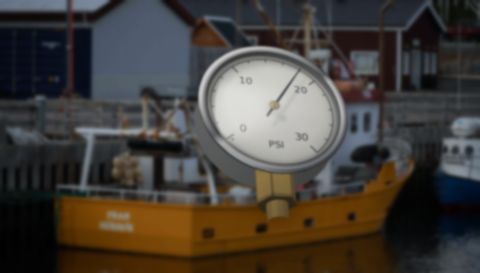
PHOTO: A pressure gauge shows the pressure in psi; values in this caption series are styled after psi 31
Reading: psi 18
